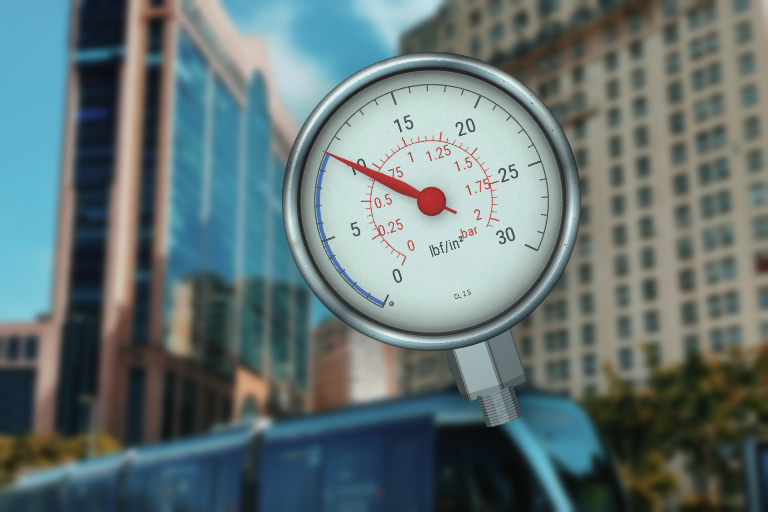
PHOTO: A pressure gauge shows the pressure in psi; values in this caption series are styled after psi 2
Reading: psi 10
